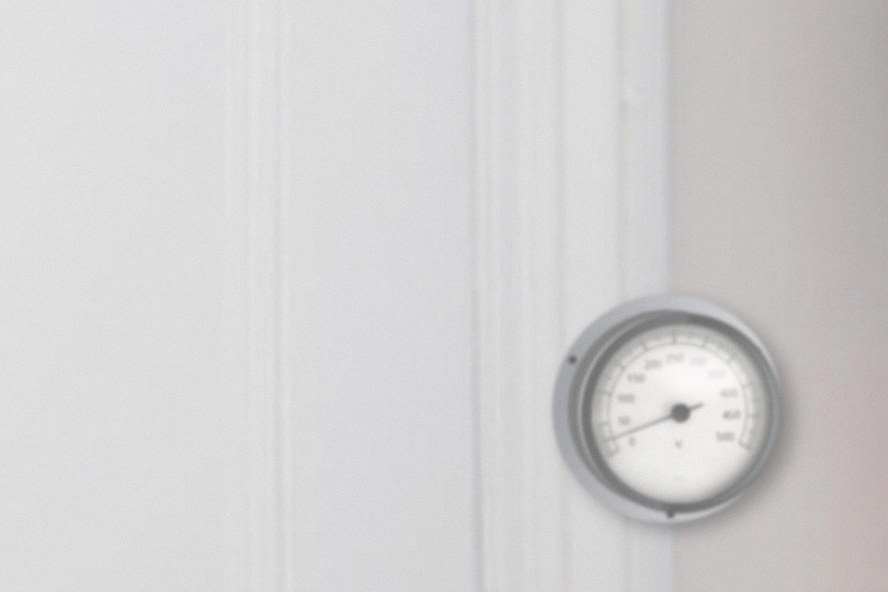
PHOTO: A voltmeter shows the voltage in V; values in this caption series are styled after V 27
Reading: V 25
